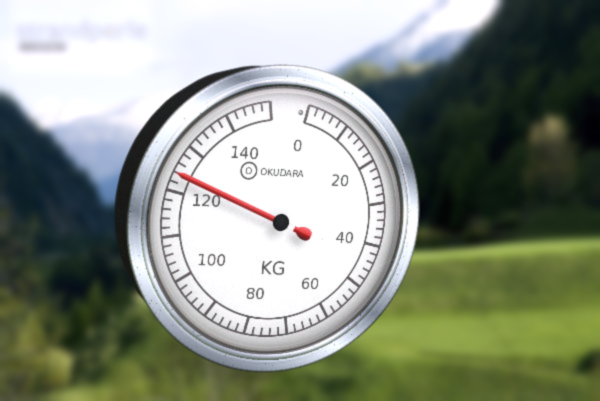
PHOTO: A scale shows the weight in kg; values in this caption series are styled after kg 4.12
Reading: kg 124
